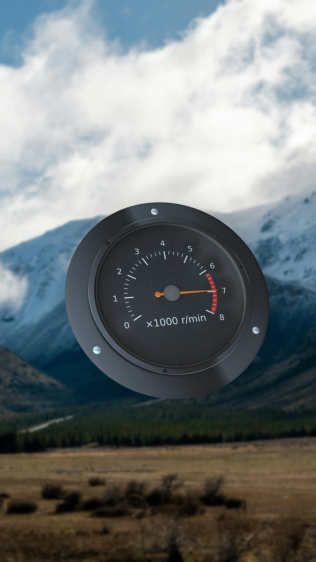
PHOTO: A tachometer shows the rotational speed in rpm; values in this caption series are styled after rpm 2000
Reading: rpm 7000
